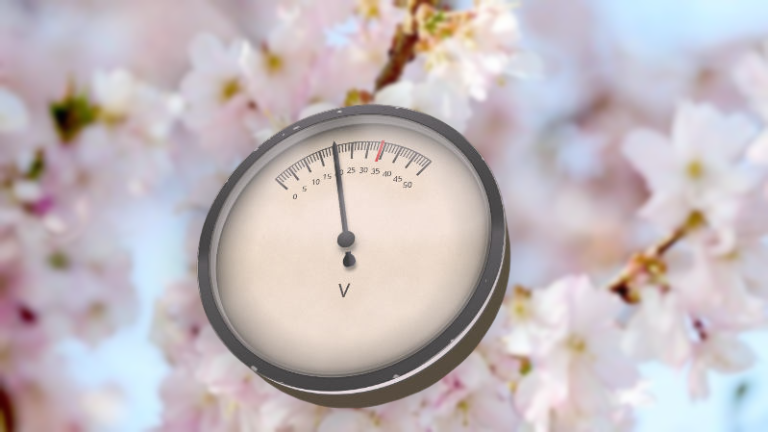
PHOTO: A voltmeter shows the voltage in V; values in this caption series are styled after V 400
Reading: V 20
